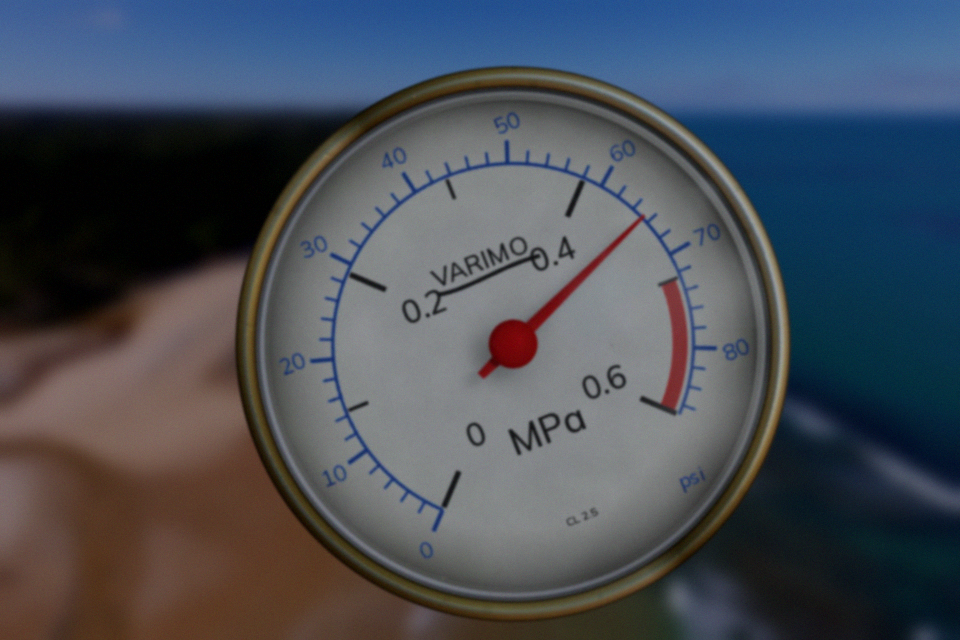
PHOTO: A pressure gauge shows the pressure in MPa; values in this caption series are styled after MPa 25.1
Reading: MPa 0.45
